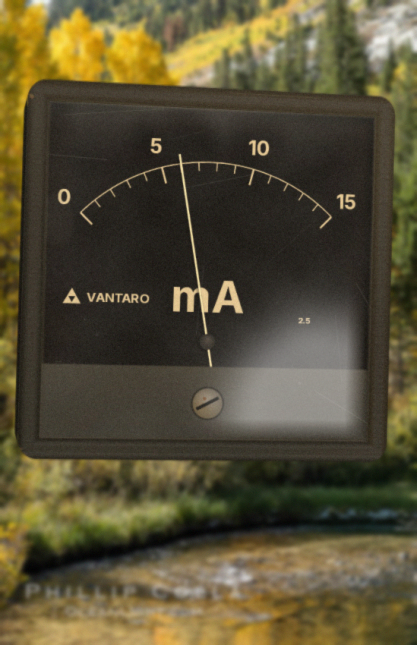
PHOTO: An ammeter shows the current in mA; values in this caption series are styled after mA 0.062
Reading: mA 6
